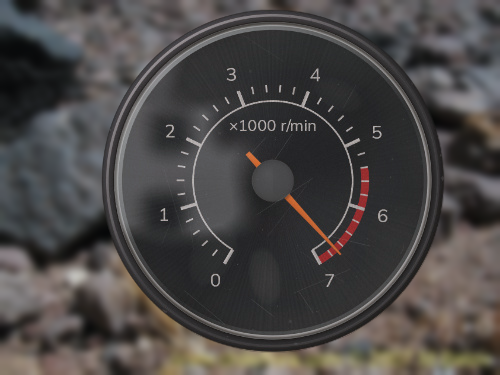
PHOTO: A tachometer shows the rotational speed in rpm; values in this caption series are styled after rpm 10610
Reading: rpm 6700
